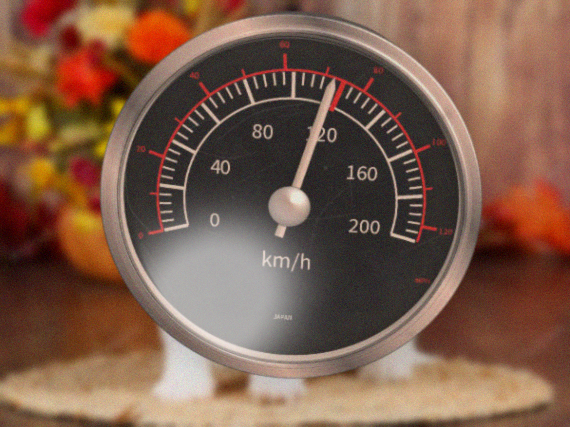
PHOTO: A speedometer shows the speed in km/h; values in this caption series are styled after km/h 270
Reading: km/h 116
